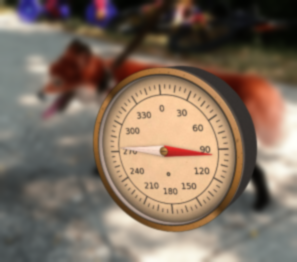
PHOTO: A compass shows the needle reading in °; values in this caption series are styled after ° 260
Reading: ° 95
